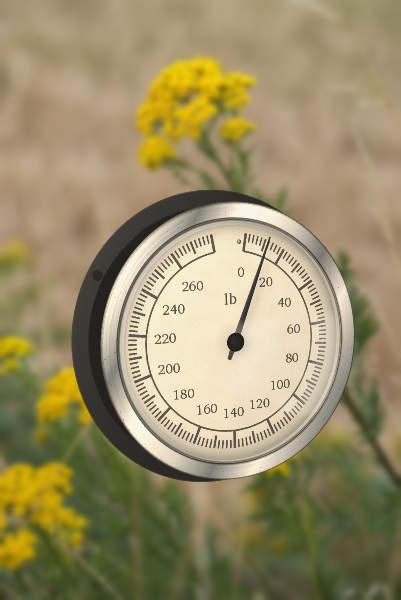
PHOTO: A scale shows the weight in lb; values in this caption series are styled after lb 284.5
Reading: lb 10
